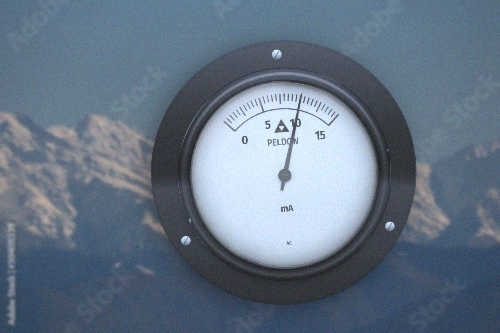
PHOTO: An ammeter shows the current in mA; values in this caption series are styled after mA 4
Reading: mA 10
